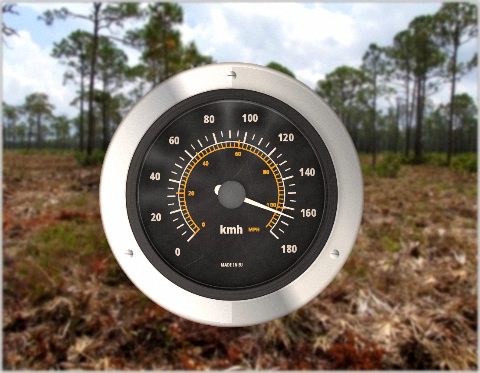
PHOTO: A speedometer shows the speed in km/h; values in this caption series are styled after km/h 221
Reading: km/h 165
